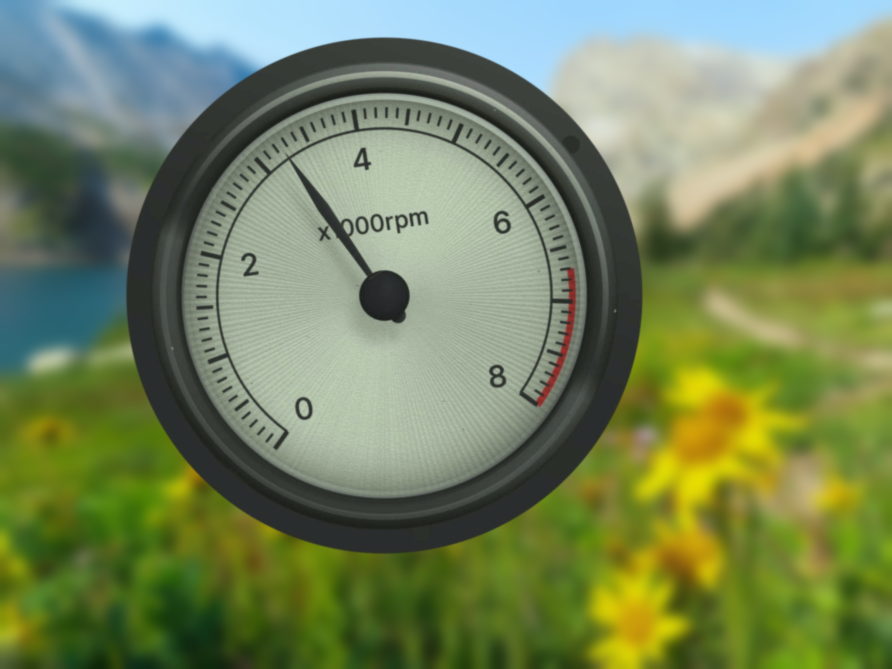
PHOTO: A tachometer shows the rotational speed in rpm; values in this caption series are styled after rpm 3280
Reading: rpm 3250
